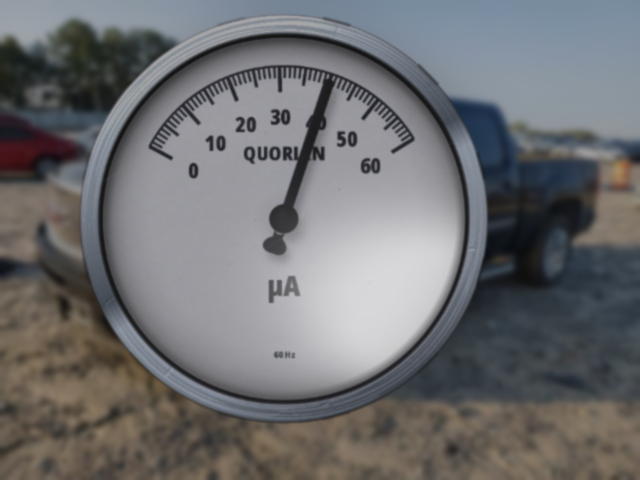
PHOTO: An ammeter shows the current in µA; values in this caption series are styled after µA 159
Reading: µA 40
